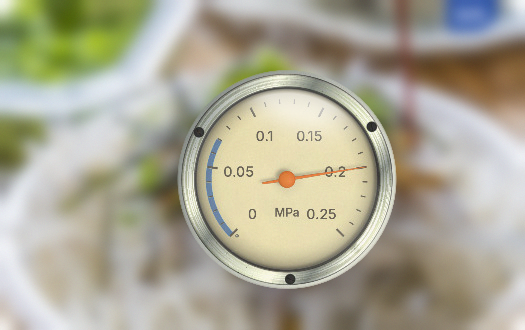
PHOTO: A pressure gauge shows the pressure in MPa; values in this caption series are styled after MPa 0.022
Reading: MPa 0.2
